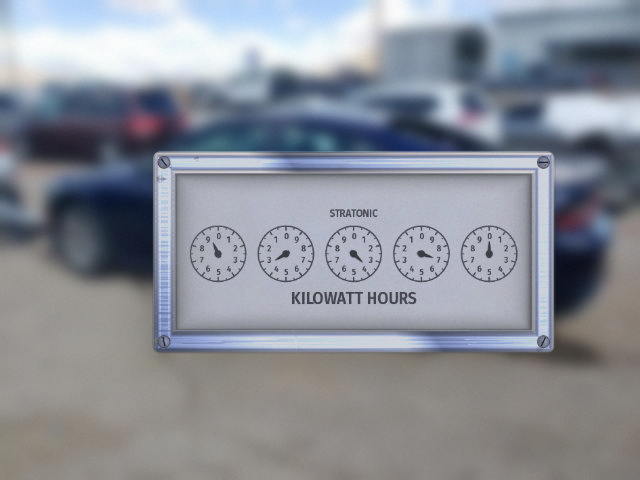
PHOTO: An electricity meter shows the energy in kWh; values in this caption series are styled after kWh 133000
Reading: kWh 93370
